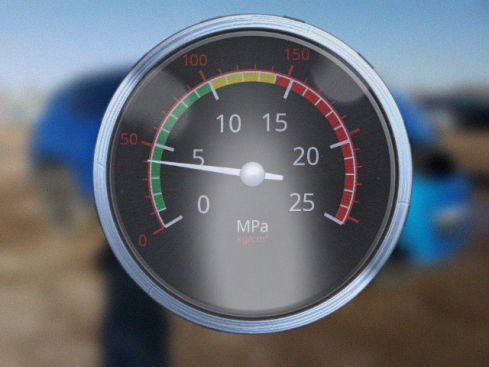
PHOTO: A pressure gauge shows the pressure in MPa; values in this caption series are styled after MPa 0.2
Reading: MPa 4
